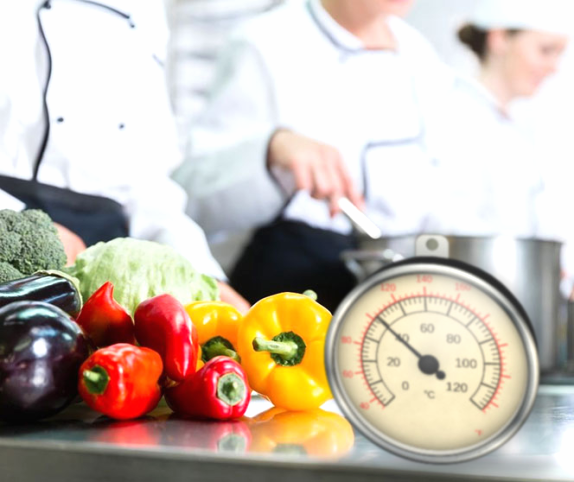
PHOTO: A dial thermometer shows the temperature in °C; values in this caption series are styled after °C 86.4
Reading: °C 40
